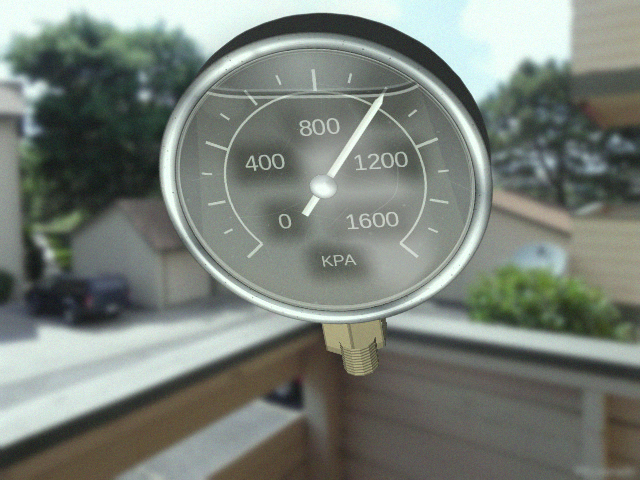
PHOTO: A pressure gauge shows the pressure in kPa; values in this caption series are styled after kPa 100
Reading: kPa 1000
